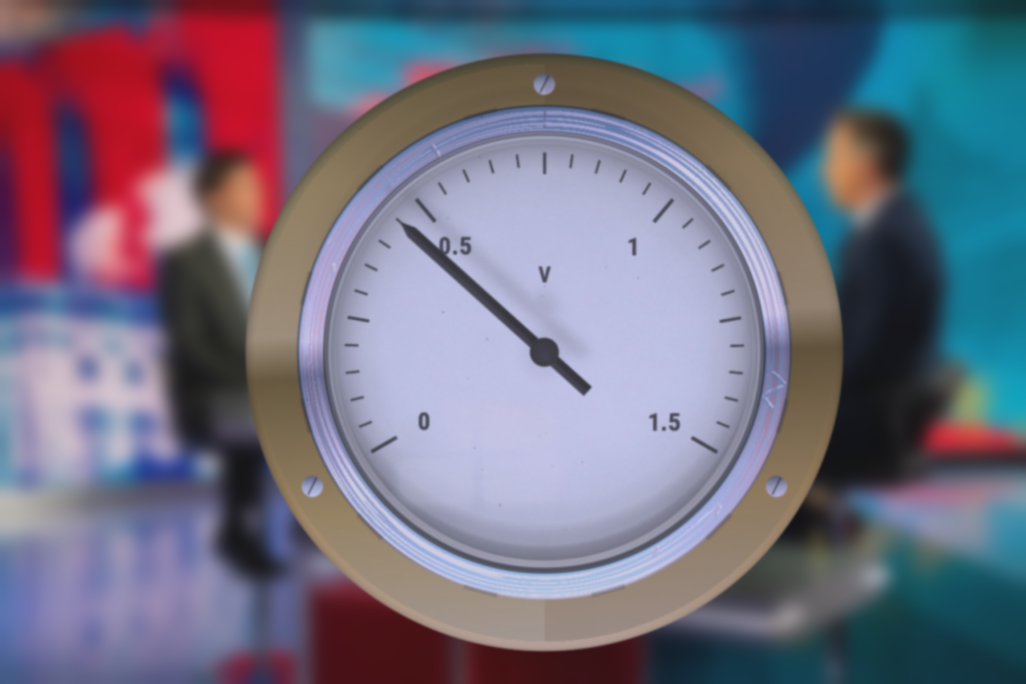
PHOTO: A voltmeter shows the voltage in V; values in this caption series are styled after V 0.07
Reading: V 0.45
